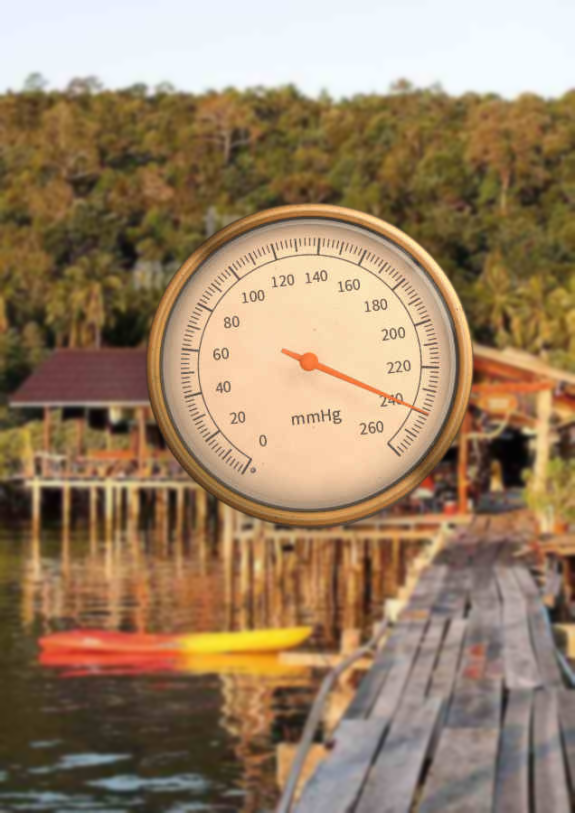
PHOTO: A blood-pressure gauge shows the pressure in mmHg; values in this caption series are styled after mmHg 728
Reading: mmHg 240
